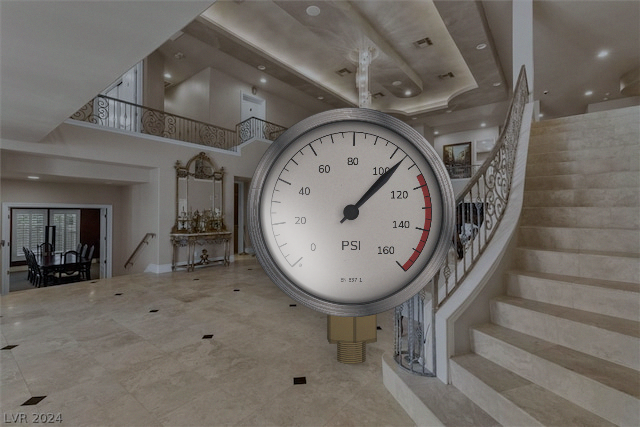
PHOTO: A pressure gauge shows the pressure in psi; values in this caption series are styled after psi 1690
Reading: psi 105
